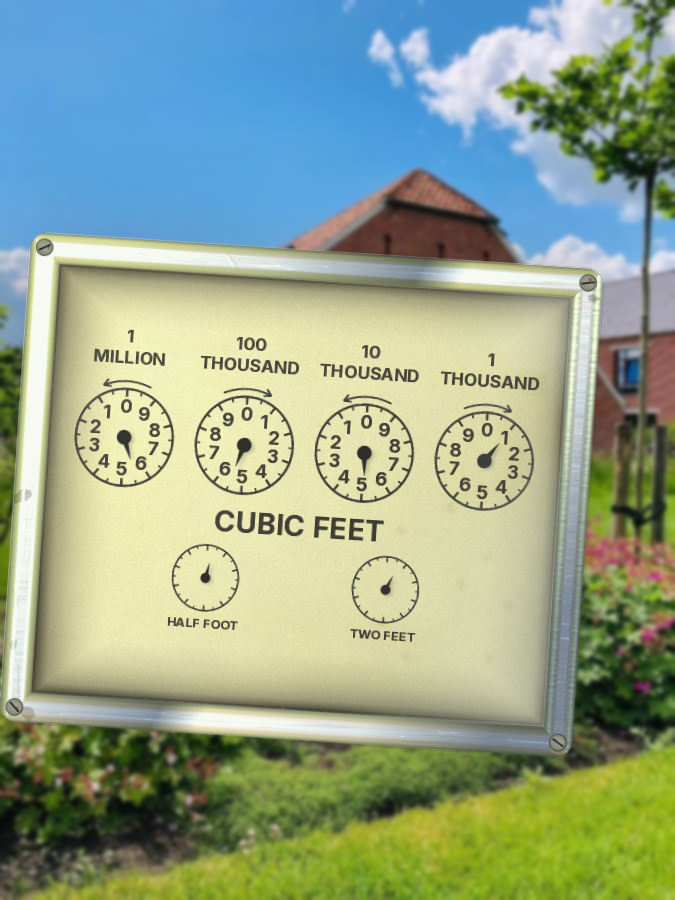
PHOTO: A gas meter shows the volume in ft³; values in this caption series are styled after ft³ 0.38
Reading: ft³ 555100
